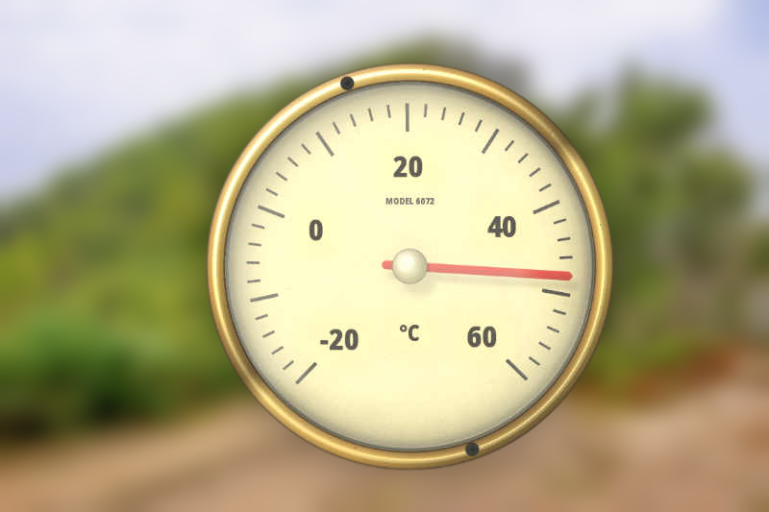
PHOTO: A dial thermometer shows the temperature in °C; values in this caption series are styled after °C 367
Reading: °C 48
